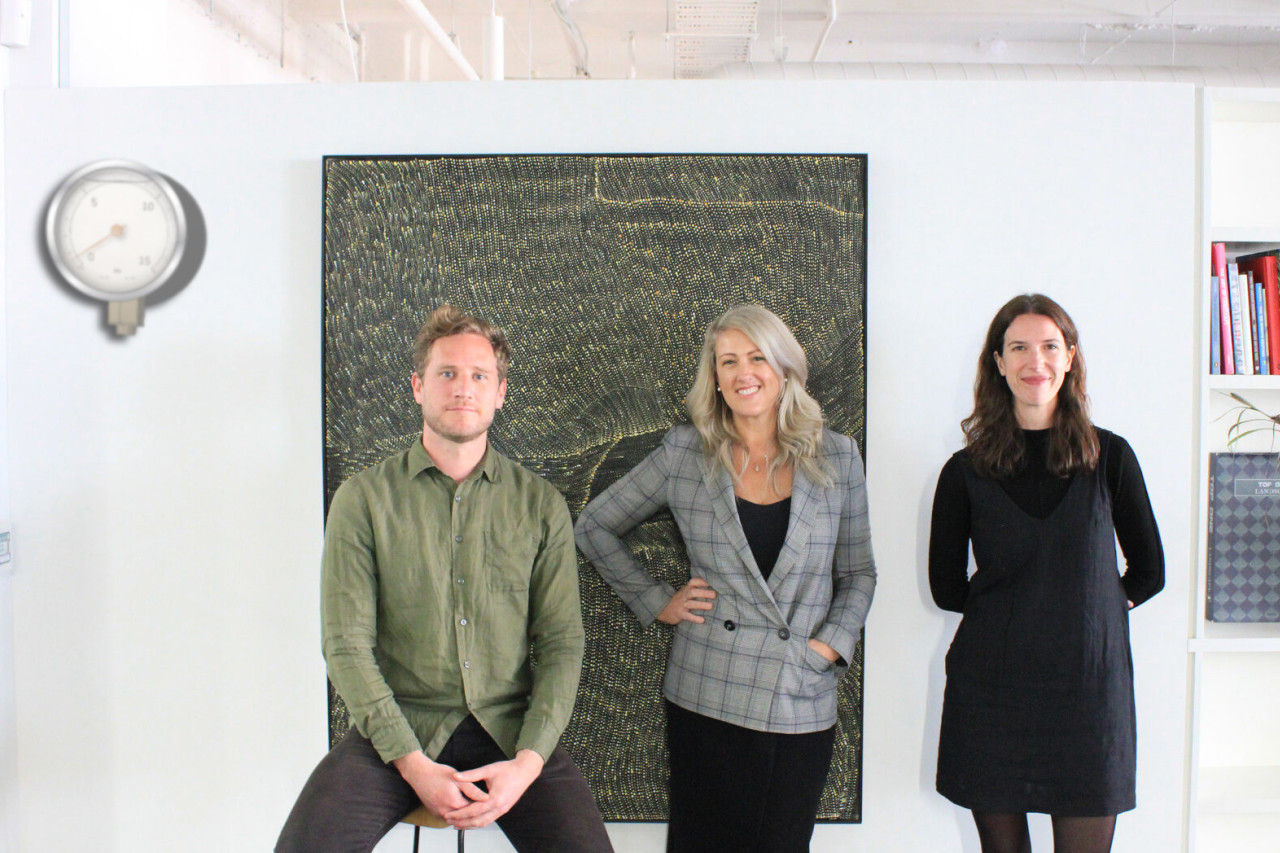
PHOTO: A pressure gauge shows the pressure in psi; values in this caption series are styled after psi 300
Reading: psi 0.5
